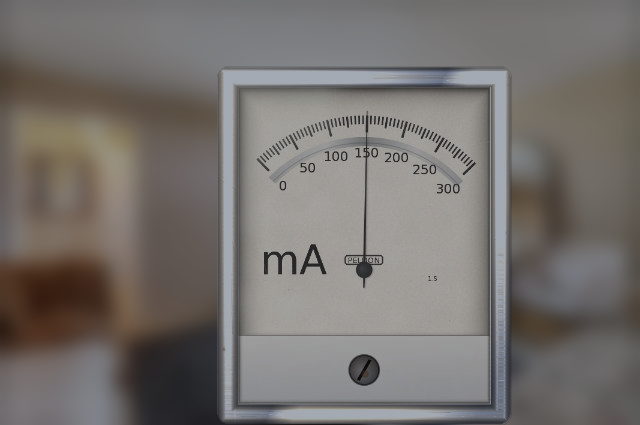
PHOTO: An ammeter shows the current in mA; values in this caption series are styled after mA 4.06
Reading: mA 150
